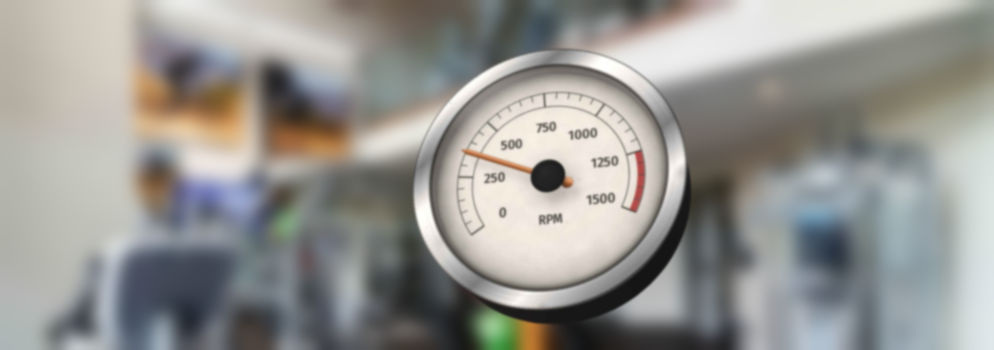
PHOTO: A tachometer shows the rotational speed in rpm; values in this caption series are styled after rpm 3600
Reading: rpm 350
